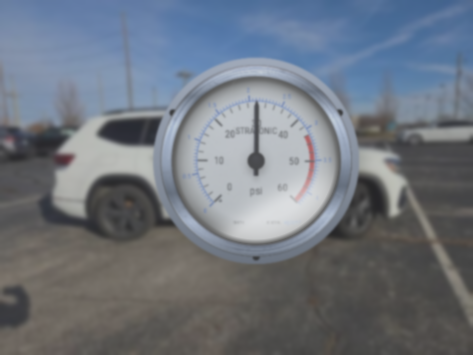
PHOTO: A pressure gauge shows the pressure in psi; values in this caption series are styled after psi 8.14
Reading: psi 30
